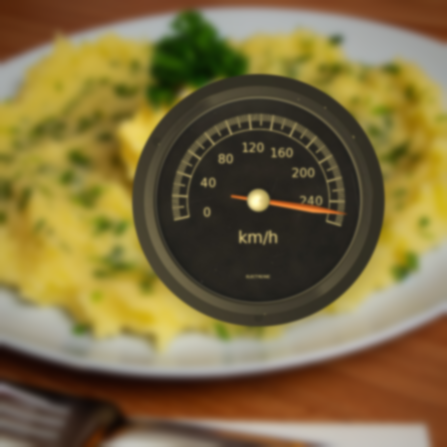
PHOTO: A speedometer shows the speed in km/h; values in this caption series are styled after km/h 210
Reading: km/h 250
